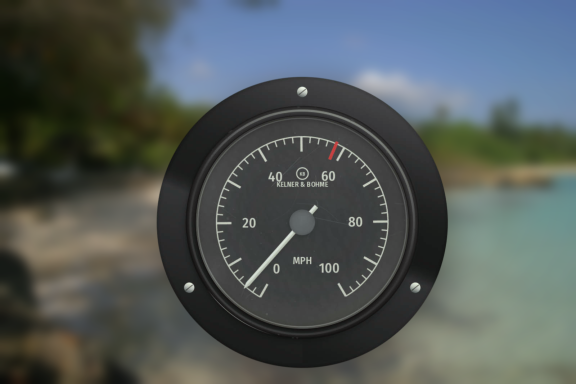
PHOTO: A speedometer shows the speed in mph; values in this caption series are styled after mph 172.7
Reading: mph 4
